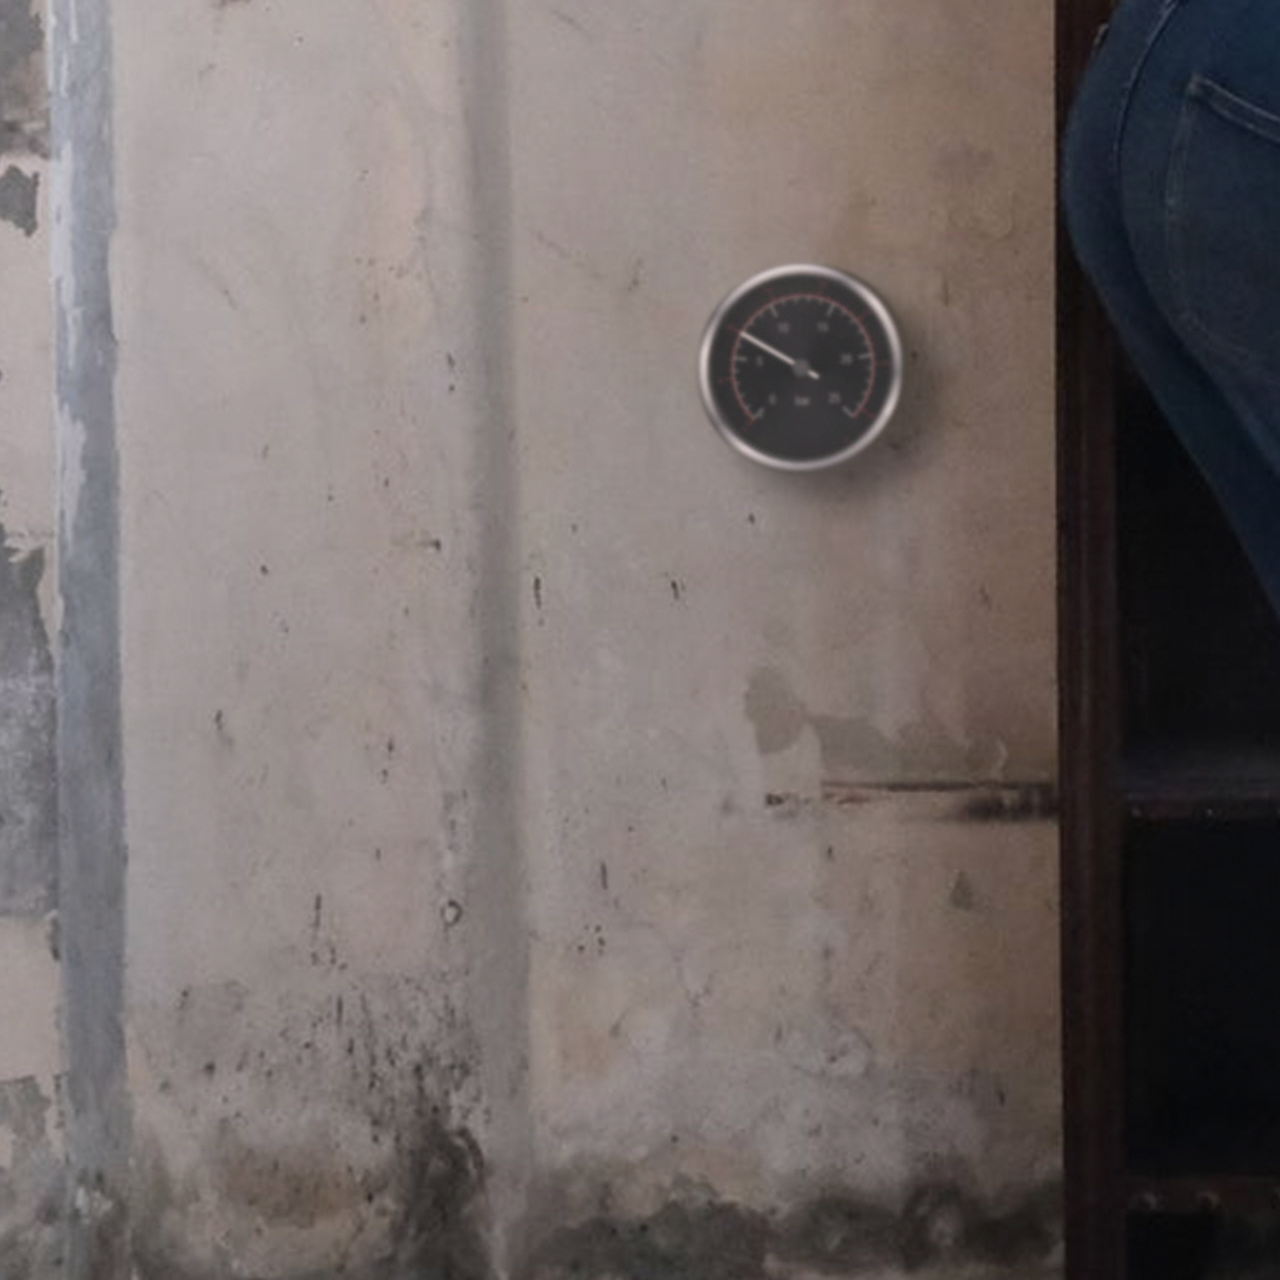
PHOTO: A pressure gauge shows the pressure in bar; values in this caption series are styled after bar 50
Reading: bar 7
